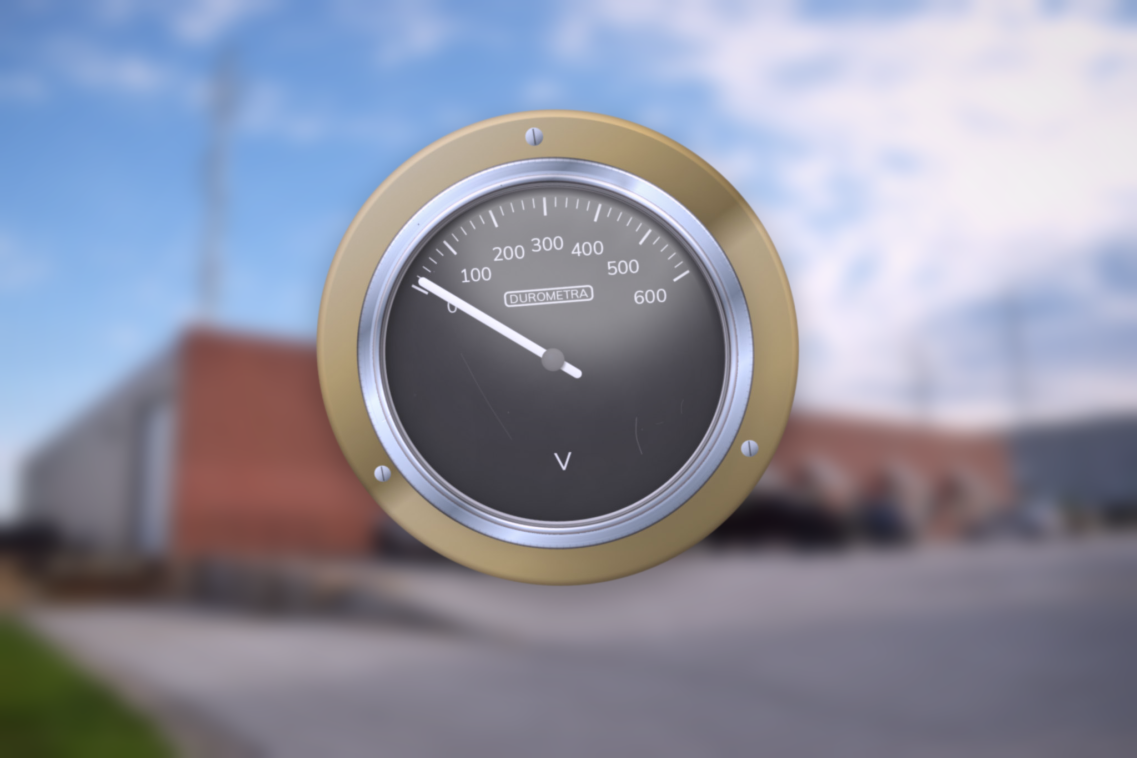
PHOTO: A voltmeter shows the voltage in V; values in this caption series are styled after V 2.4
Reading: V 20
